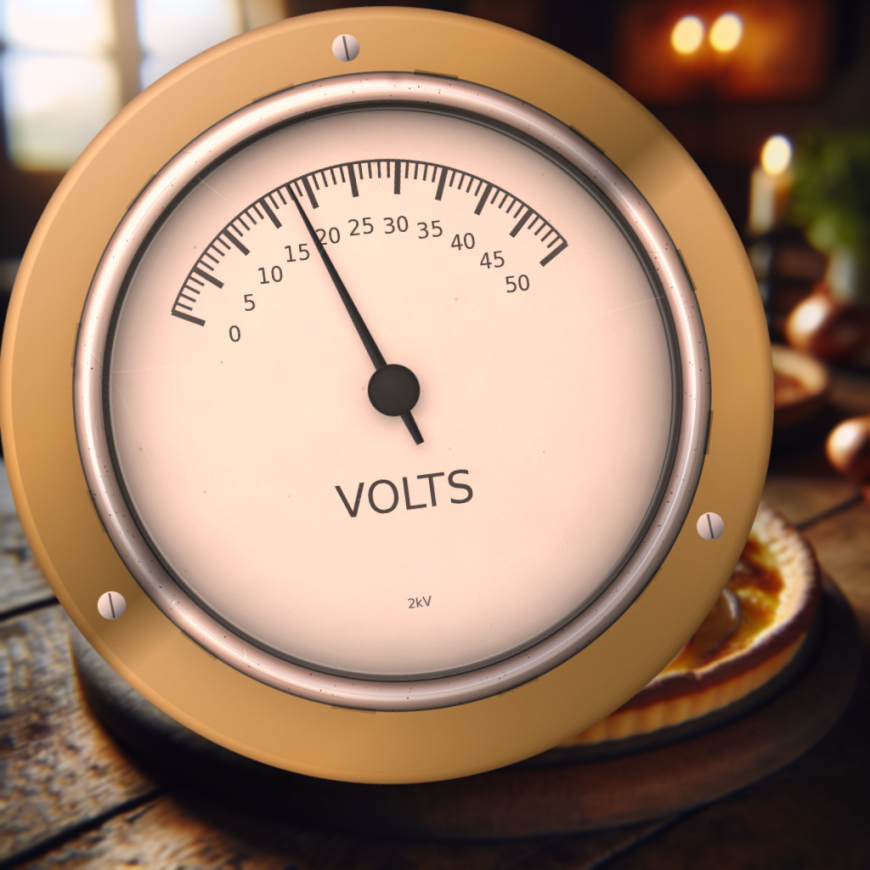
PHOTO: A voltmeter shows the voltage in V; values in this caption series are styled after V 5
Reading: V 18
